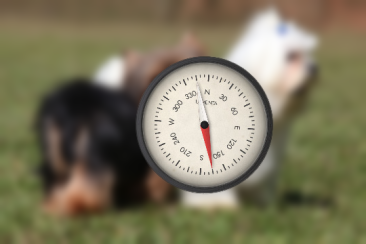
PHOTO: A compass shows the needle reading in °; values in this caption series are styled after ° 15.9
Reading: ° 165
